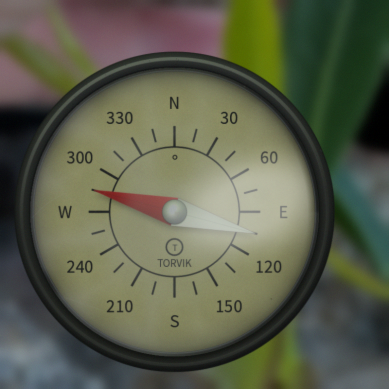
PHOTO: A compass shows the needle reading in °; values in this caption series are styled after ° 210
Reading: ° 285
